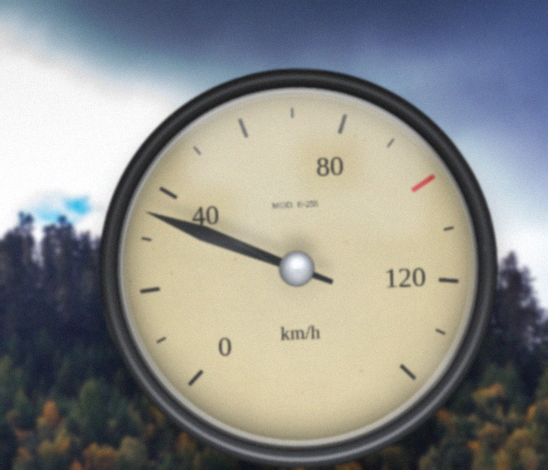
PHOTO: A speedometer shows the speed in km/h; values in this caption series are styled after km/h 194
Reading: km/h 35
